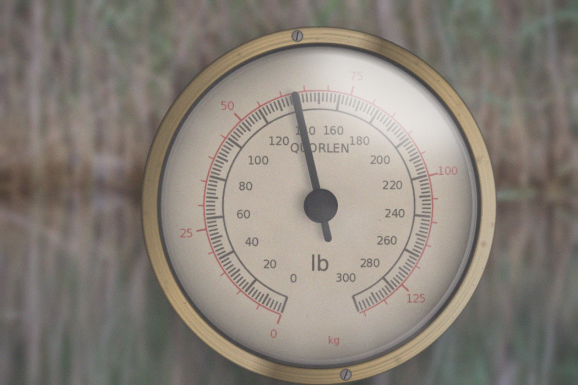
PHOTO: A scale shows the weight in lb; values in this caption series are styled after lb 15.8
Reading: lb 138
